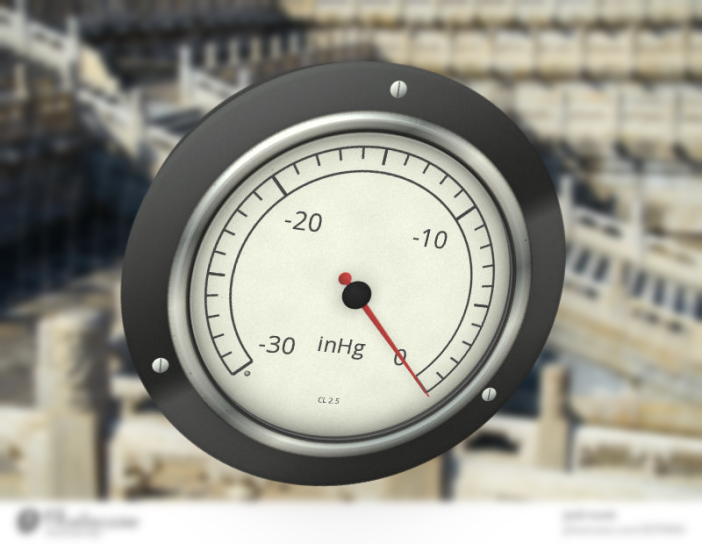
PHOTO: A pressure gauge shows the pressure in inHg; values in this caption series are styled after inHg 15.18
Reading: inHg 0
